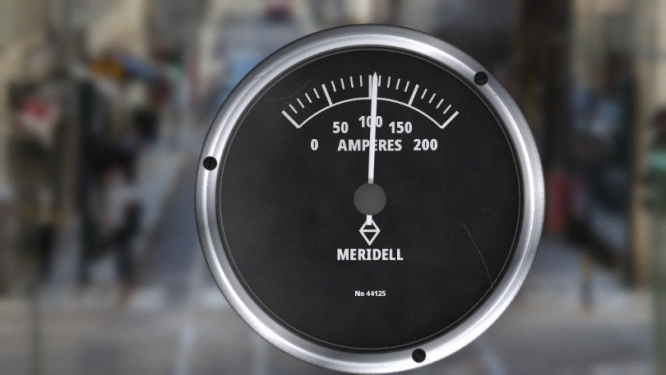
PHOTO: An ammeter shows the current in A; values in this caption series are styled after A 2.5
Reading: A 105
